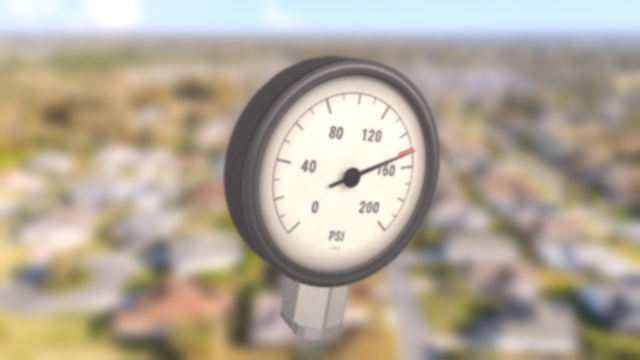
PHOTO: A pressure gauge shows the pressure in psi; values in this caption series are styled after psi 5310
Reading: psi 150
